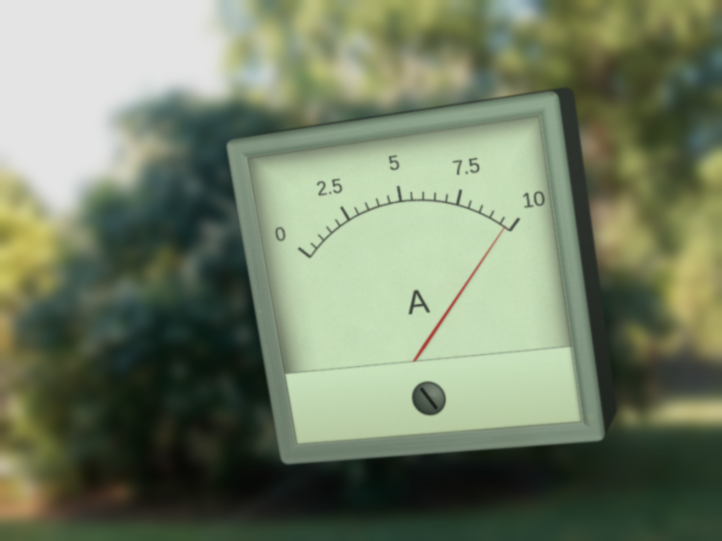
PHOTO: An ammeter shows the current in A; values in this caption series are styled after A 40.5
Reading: A 9.75
